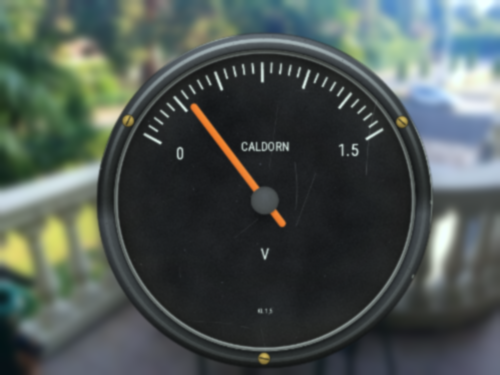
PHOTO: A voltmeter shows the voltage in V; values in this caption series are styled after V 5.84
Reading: V 0.3
